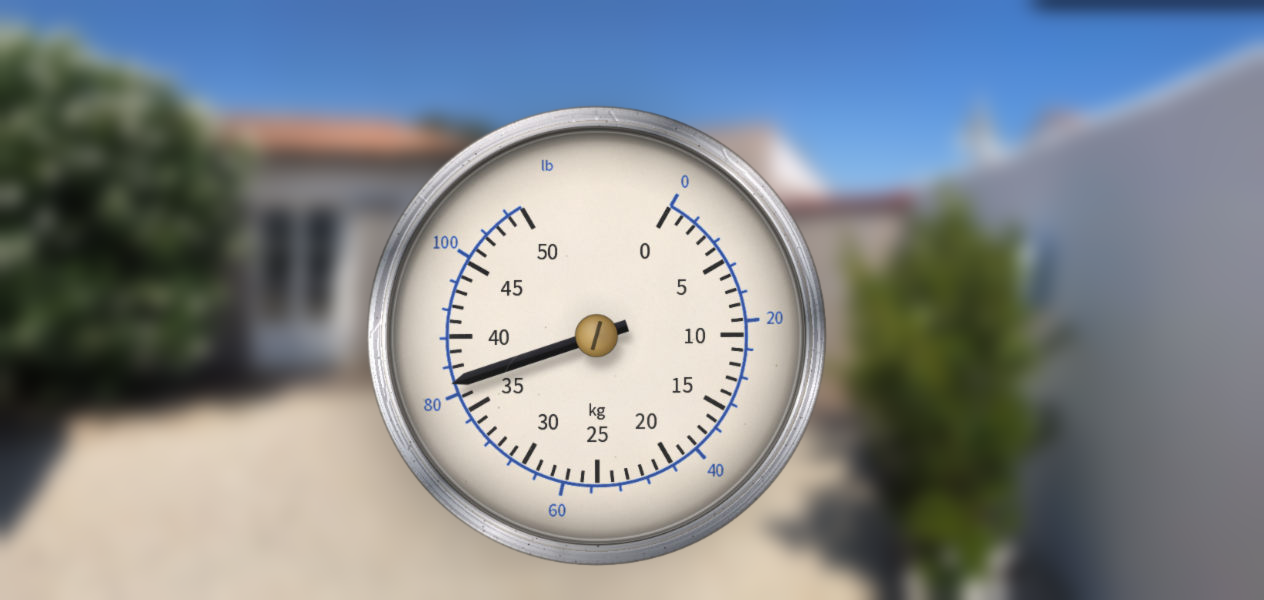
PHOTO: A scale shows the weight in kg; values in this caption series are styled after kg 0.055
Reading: kg 37
